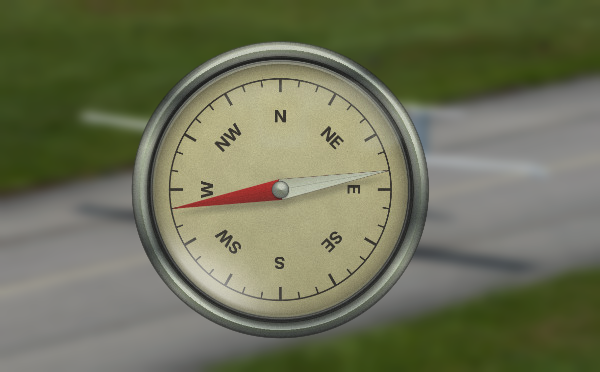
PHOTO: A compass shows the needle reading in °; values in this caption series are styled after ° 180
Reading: ° 260
